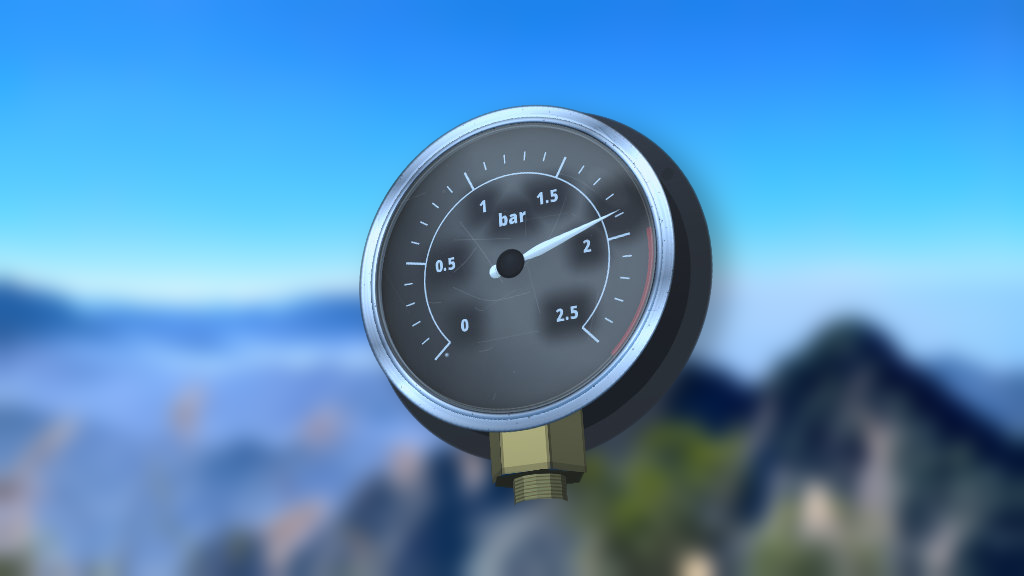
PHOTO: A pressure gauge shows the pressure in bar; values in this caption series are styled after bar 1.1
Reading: bar 1.9
